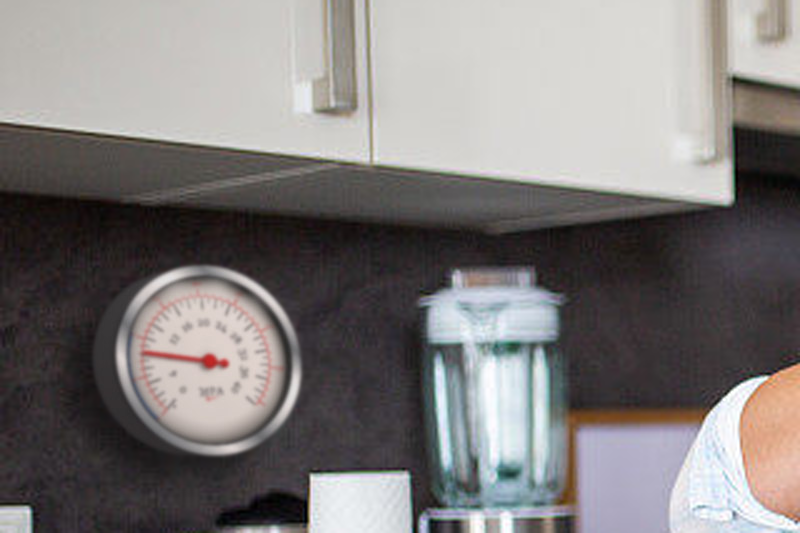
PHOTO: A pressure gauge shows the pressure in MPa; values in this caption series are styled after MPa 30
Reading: MPa 8
